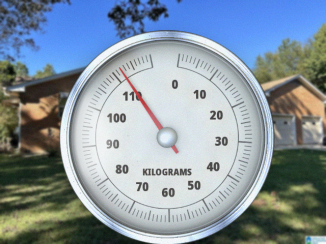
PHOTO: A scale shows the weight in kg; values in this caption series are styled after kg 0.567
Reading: kg 112
